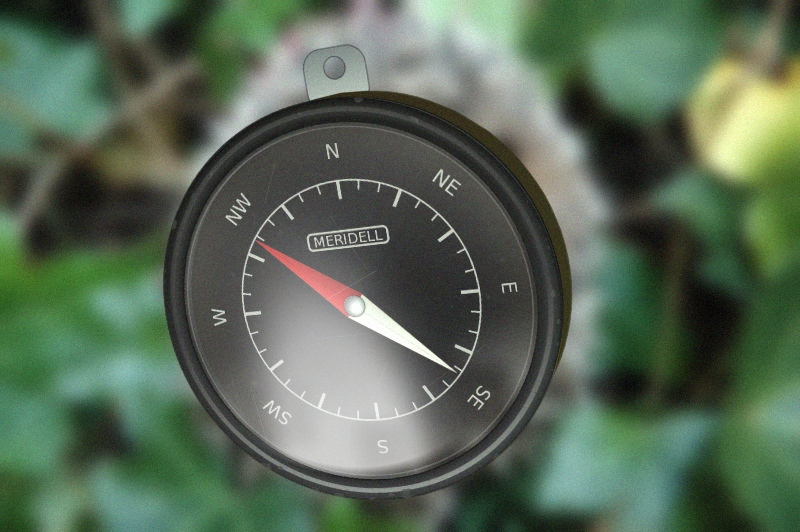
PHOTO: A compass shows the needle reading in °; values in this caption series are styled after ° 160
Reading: ° 310
